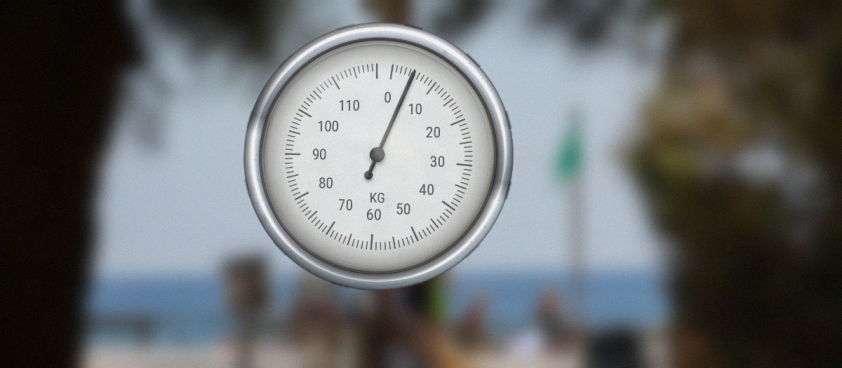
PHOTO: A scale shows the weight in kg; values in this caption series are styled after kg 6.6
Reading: kg 5
